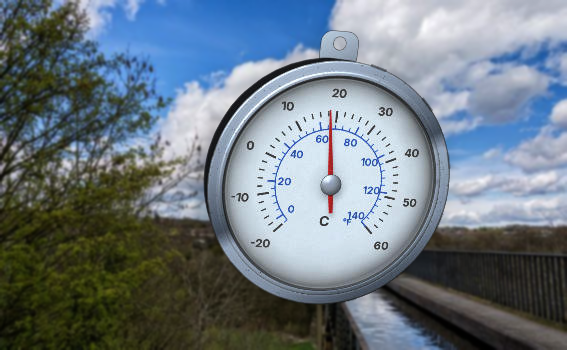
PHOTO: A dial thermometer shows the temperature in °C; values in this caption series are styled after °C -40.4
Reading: °C 18
